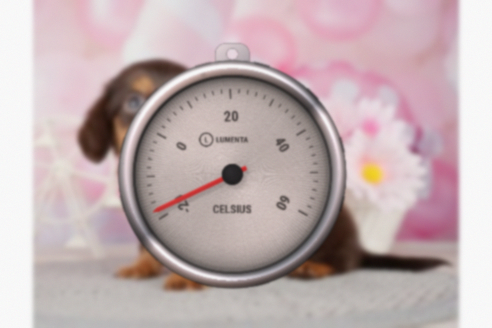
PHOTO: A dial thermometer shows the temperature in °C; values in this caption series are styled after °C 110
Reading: °C -18
